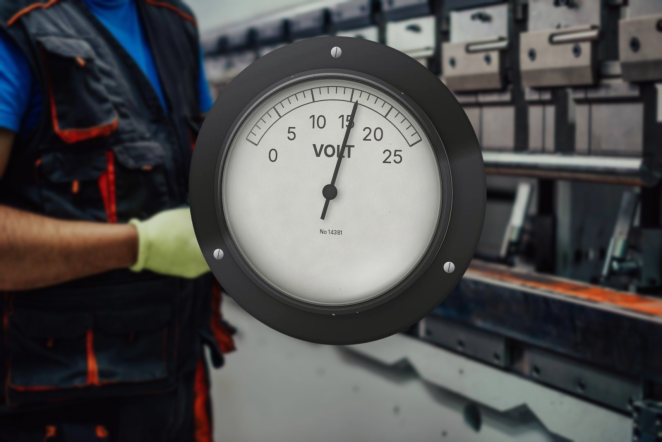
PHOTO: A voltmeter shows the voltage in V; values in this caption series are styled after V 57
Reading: V 16
